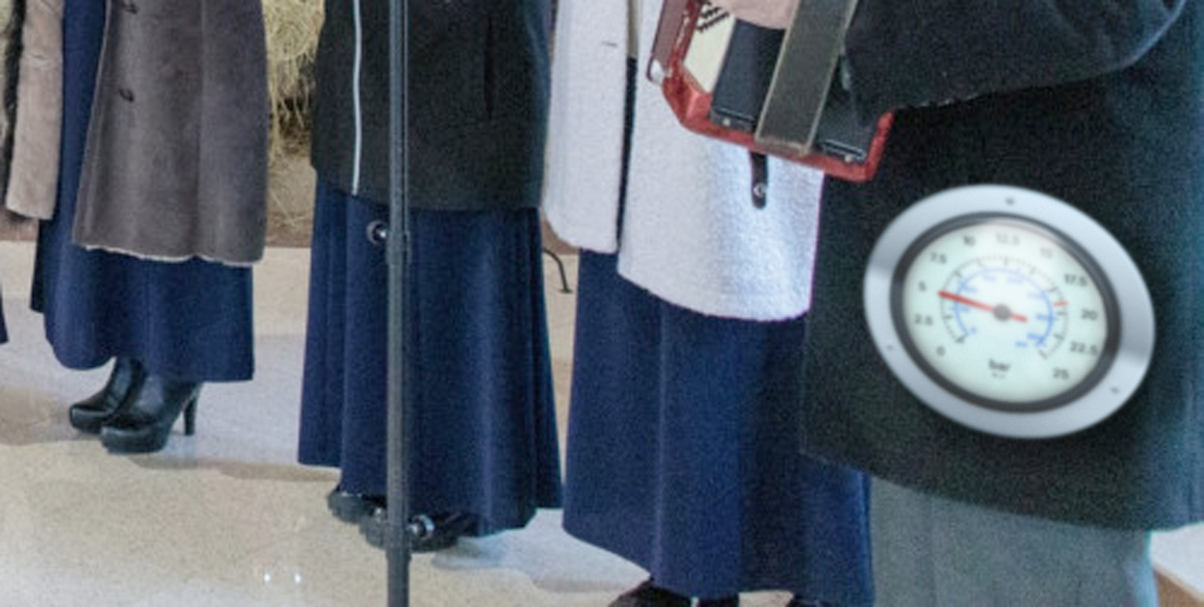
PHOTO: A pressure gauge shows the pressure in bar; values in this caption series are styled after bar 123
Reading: bar 5
